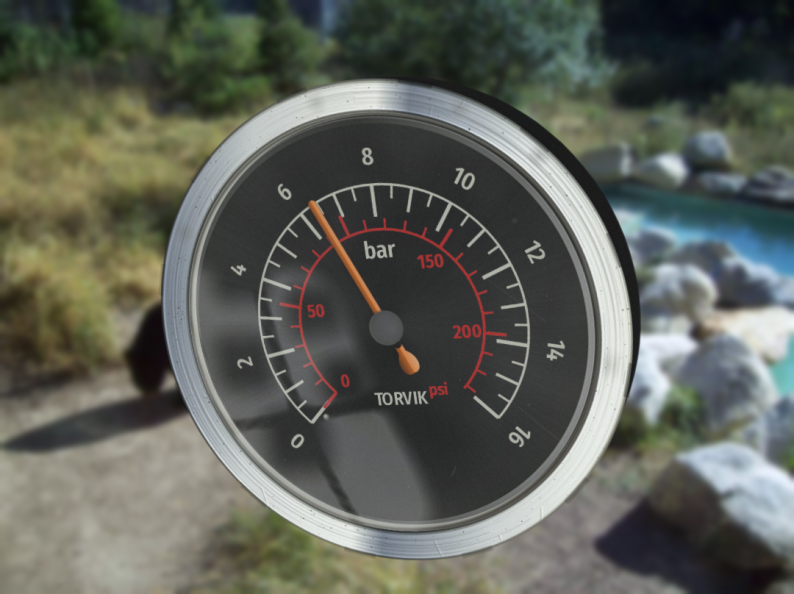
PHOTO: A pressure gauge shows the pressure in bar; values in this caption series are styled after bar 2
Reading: bar 6.5
